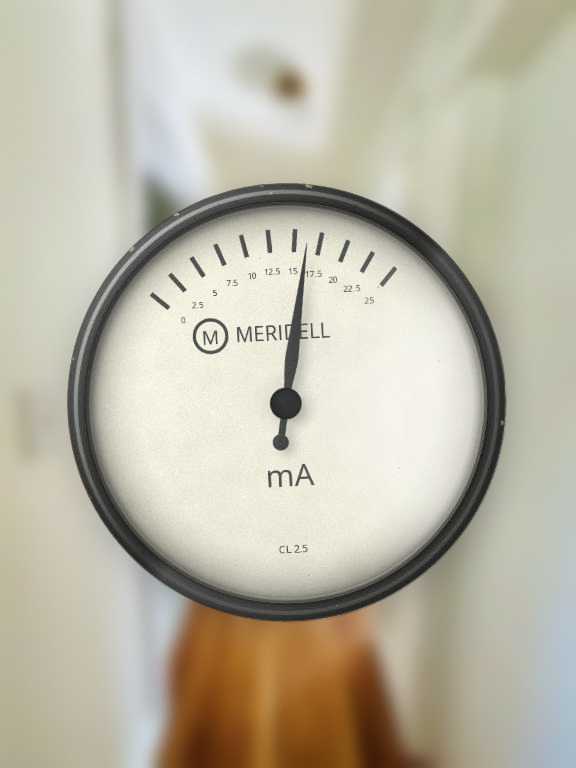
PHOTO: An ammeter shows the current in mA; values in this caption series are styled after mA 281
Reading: mA 16.25
